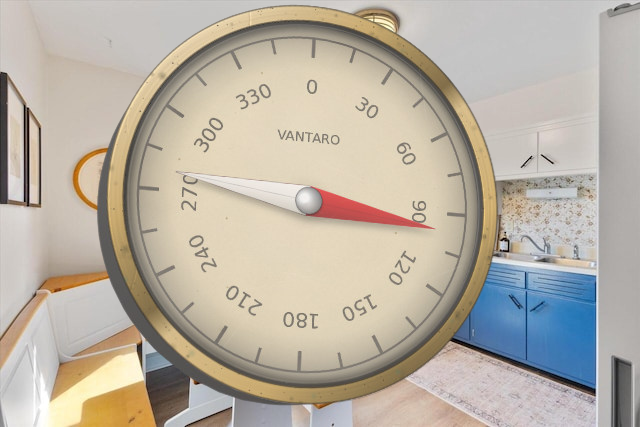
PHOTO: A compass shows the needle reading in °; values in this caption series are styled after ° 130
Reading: ° 97.5
